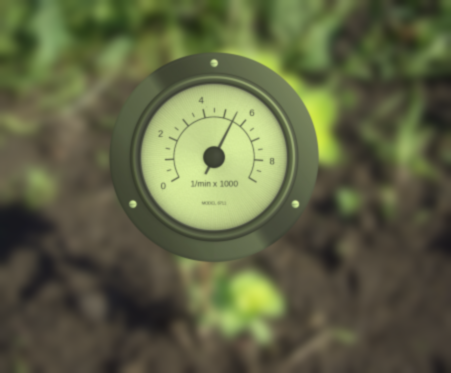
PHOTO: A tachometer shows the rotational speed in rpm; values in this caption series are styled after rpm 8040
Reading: rpm 5500
